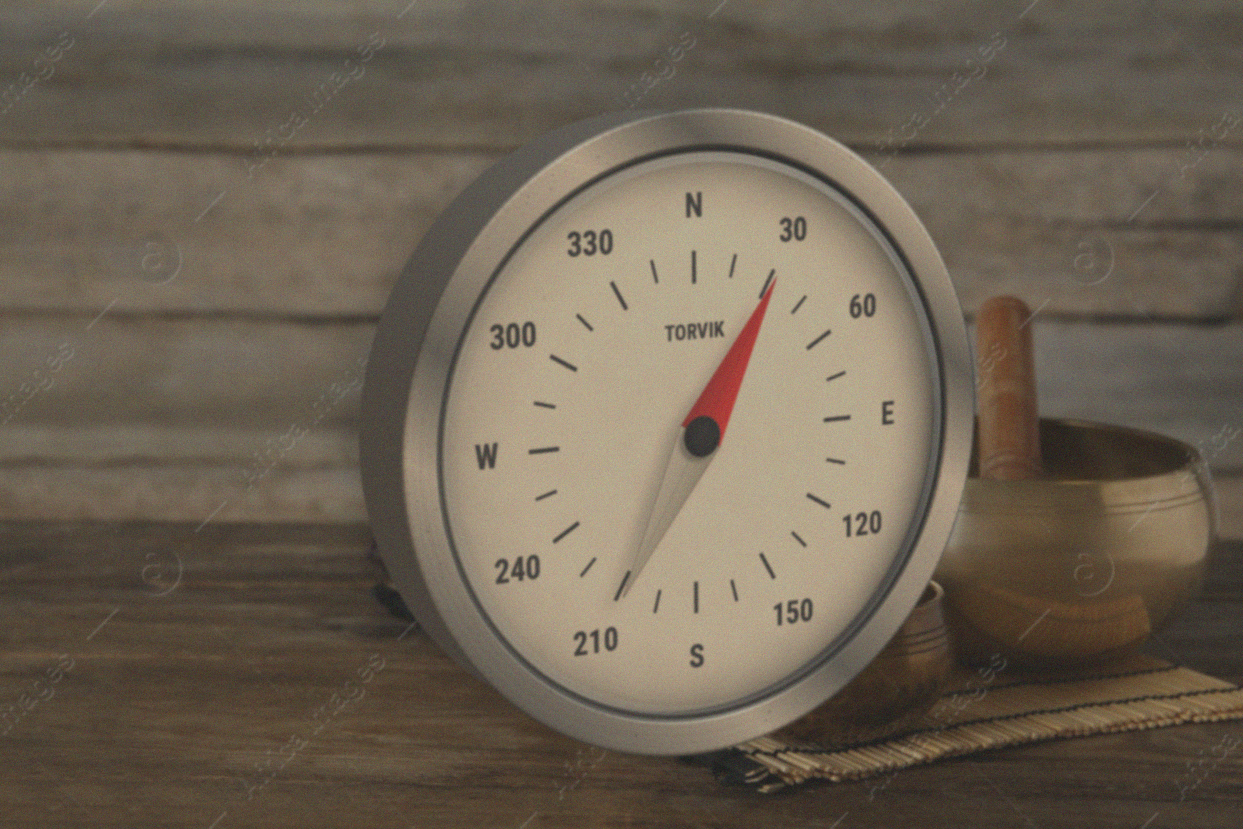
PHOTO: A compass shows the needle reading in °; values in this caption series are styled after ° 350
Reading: ° 30
